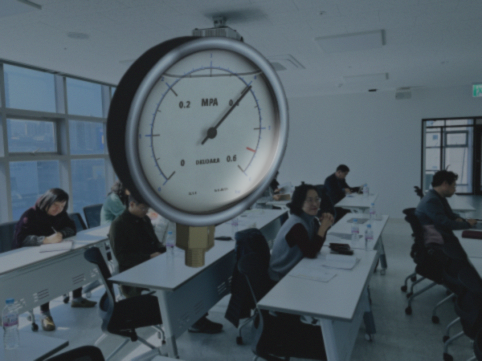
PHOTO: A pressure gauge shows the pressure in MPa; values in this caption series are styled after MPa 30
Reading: MPa 0.4
